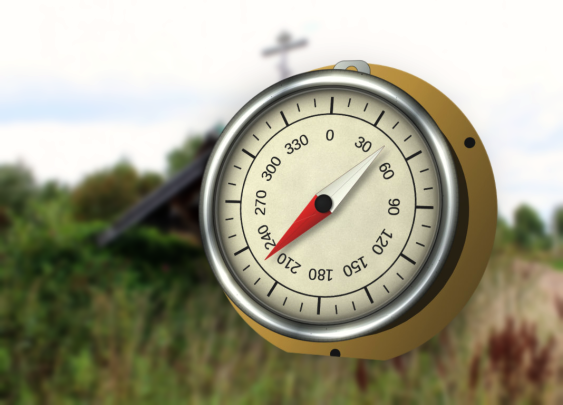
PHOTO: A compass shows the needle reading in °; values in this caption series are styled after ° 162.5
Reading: ° 225
